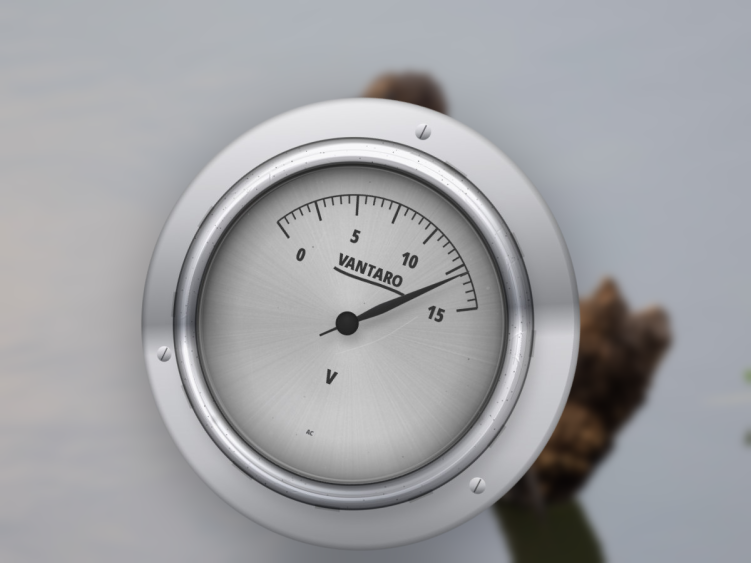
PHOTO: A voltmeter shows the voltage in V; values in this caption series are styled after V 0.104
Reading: V 13
